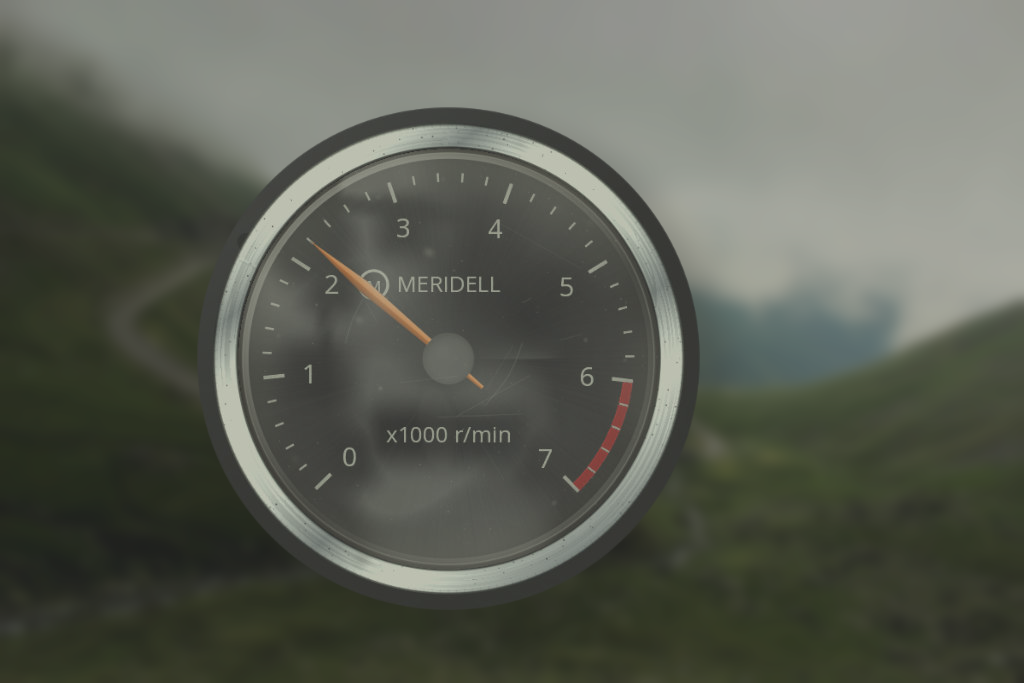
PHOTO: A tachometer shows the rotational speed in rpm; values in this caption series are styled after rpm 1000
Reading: rpm 2200
